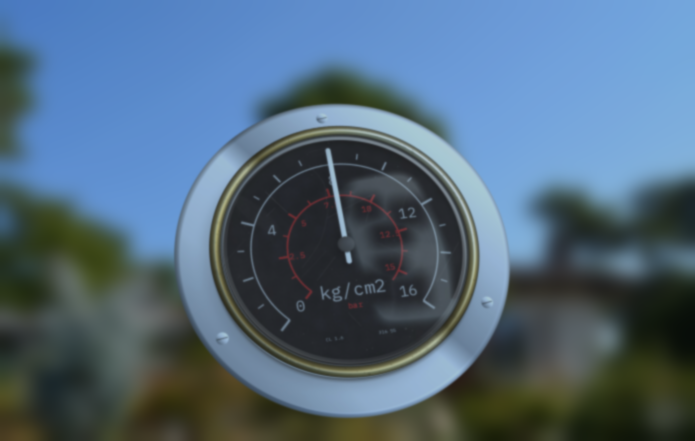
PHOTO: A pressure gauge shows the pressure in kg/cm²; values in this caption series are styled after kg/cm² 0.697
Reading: kg/cm² 8
